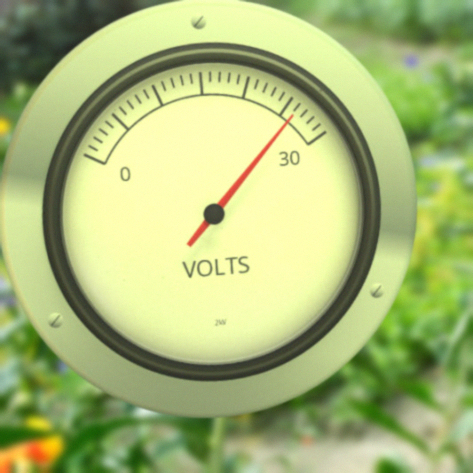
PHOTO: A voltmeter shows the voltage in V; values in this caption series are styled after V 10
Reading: V 26
